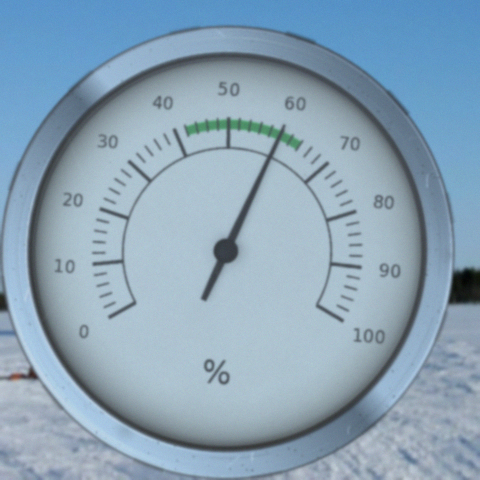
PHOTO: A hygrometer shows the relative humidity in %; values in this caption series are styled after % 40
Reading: % 60
